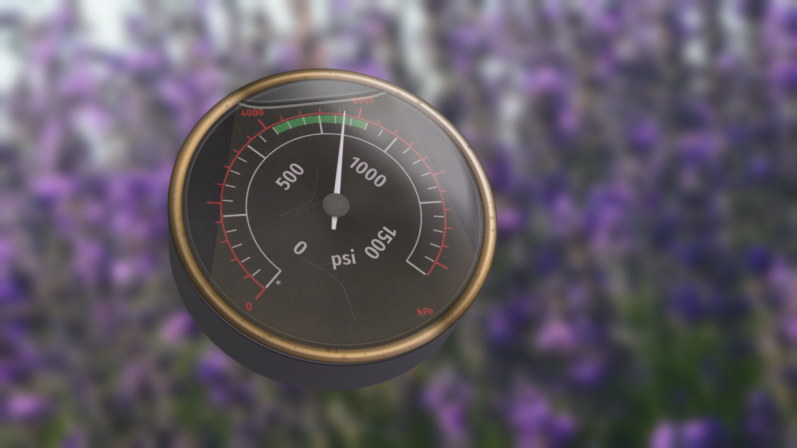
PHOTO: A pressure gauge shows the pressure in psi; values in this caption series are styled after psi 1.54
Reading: psi 825
